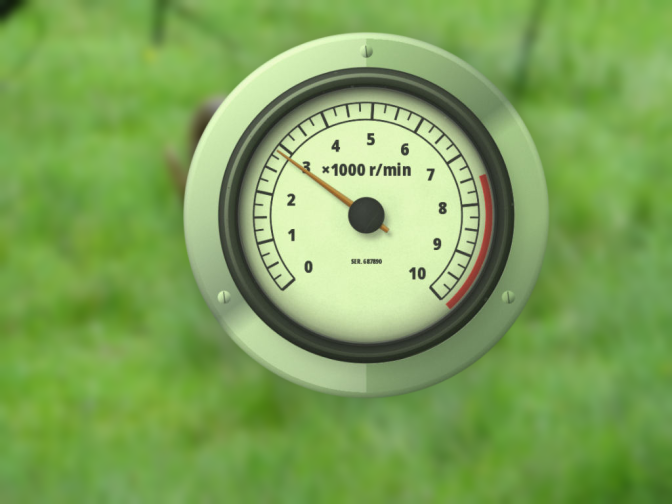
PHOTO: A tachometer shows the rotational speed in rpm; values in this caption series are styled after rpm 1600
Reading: rpm 2875
